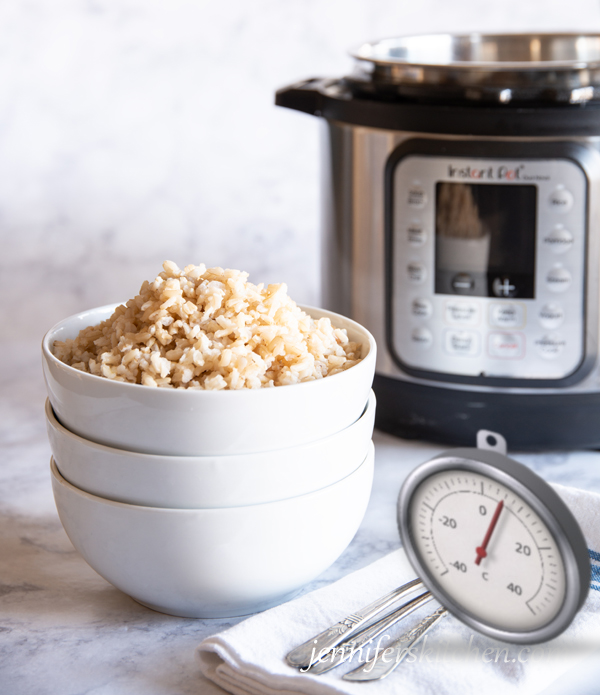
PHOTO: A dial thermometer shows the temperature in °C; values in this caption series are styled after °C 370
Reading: °C 6
